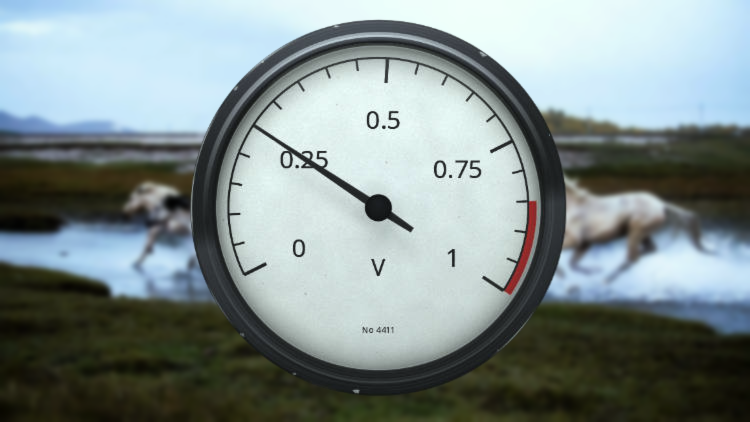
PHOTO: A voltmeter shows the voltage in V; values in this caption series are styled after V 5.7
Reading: V 0.25
